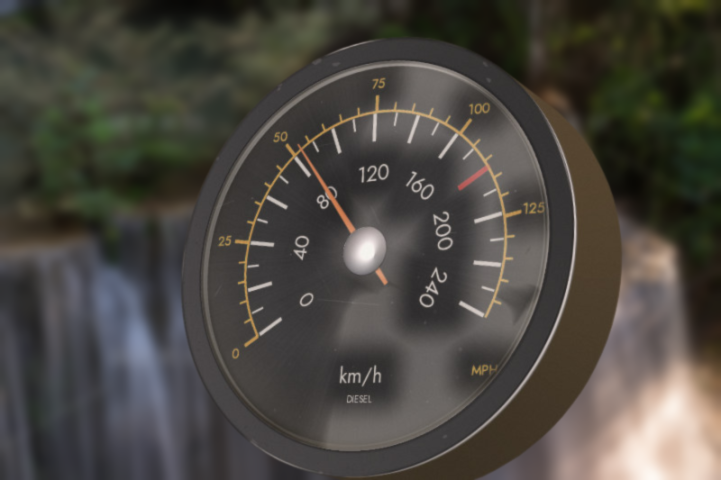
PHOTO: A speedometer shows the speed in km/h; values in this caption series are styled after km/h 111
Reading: km/h 85
